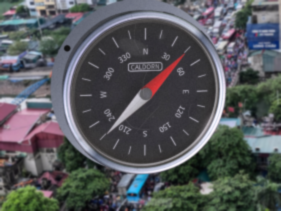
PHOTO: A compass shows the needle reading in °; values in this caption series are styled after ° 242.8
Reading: ° 45
